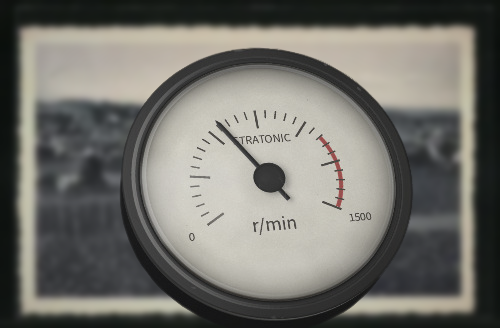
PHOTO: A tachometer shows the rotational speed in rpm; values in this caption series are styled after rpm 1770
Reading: rpm 550
